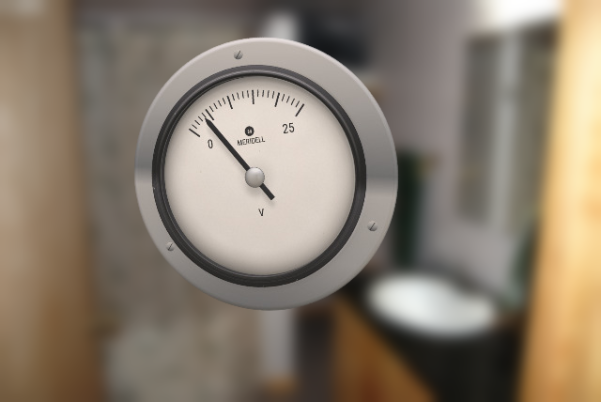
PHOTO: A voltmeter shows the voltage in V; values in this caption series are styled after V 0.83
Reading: V 4
